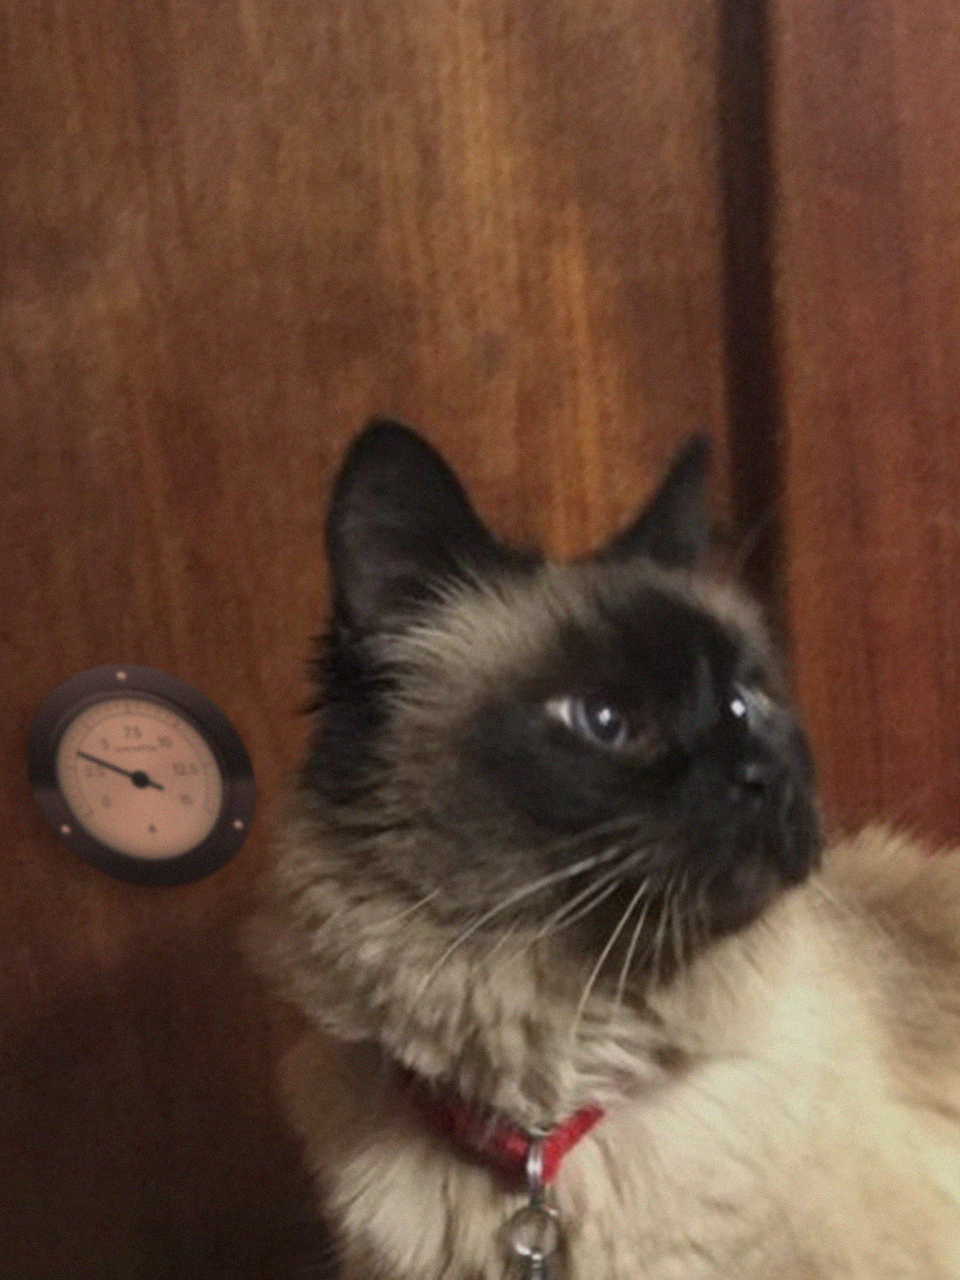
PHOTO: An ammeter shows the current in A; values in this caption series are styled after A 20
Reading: A 3.5
